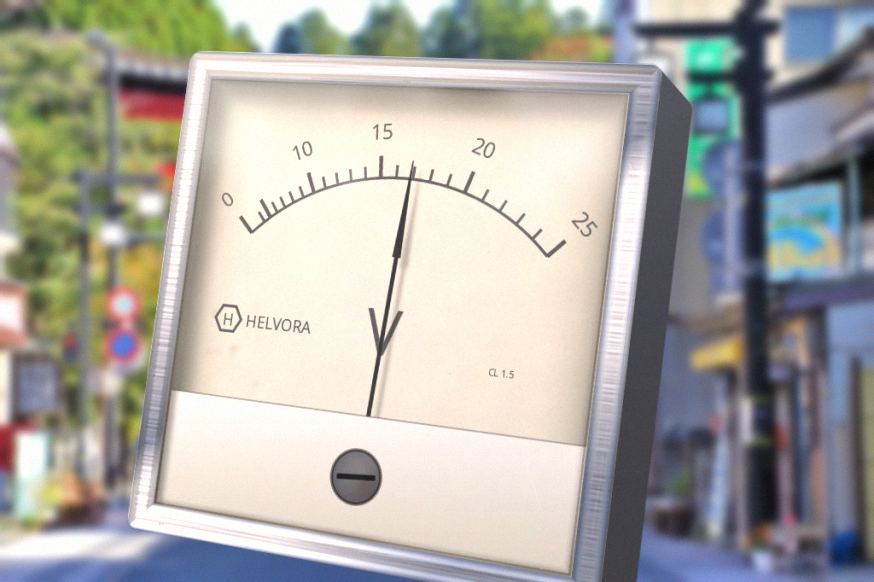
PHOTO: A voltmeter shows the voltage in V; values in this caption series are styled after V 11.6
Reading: V 17
